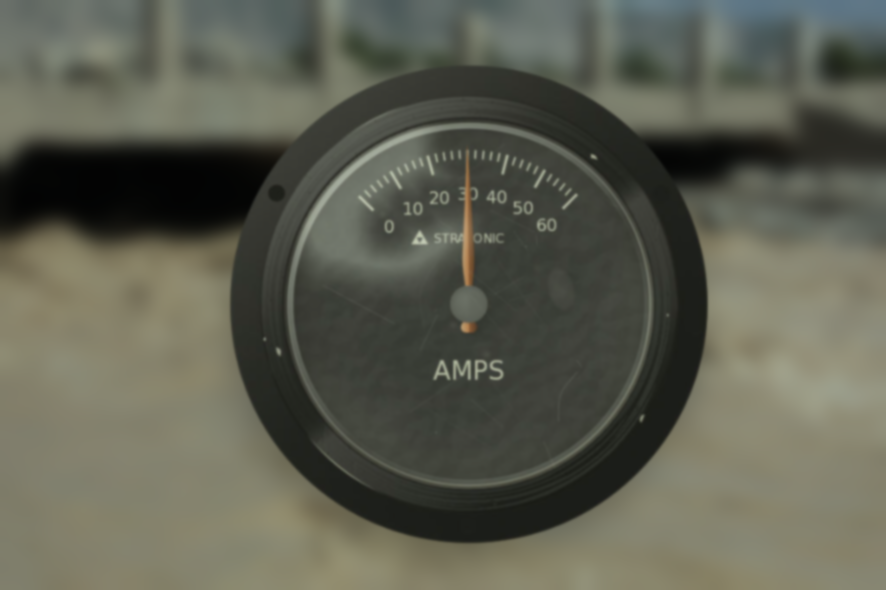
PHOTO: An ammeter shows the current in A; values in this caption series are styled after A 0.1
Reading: A 30
